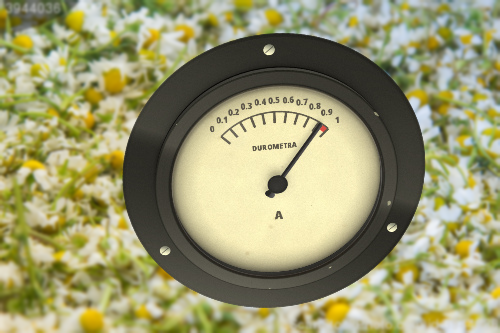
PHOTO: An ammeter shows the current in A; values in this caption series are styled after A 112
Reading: A 0.9
